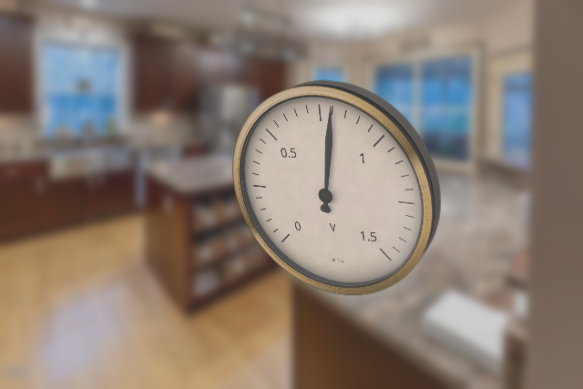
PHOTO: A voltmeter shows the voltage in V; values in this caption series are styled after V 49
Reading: V 0.8
